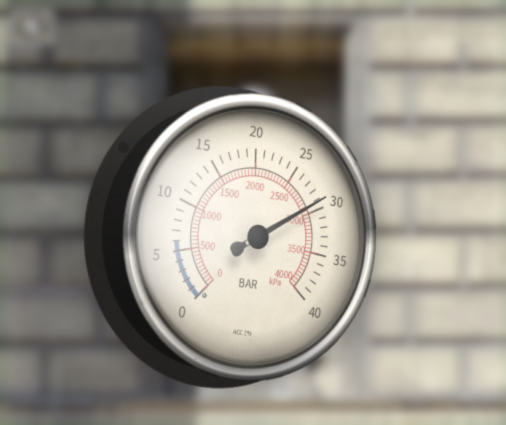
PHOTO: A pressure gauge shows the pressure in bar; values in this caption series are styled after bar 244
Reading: bar 29
